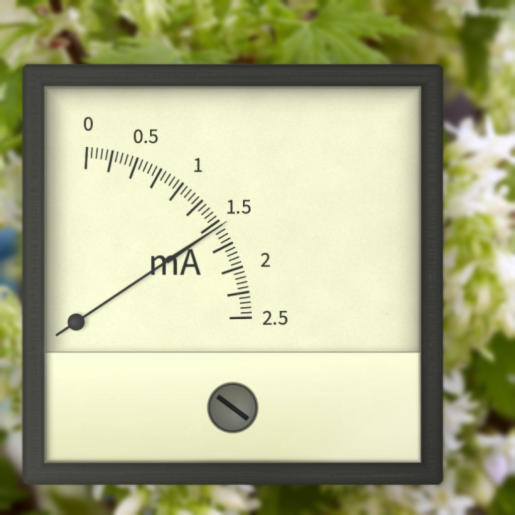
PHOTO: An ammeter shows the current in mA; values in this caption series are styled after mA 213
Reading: mA 1.55
